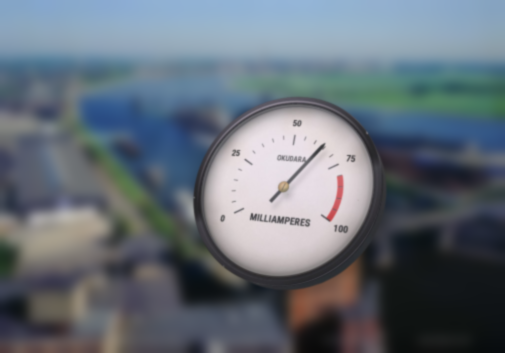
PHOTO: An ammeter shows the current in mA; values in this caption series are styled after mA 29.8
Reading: mA 65
